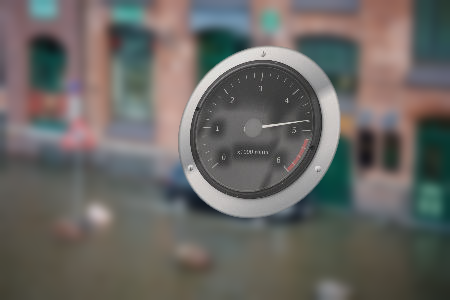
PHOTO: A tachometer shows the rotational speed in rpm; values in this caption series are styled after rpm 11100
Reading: rpm 4800
